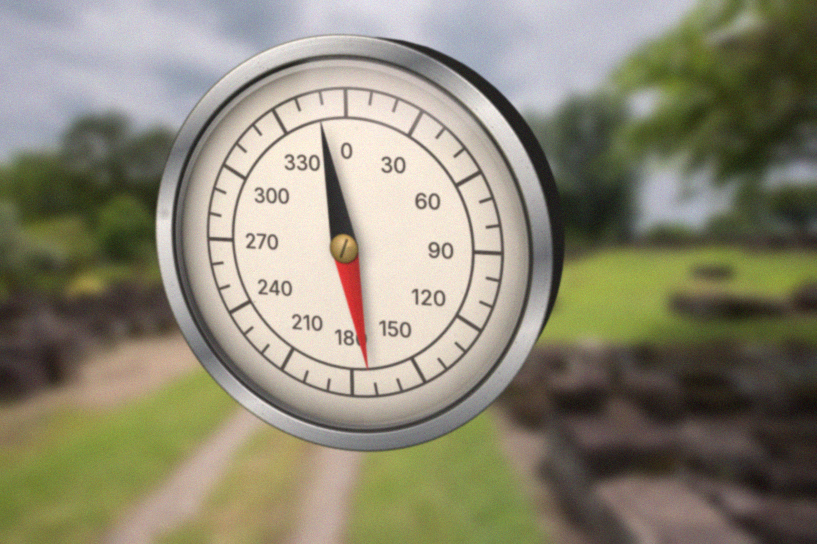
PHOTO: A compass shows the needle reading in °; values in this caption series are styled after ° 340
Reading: ° 170
